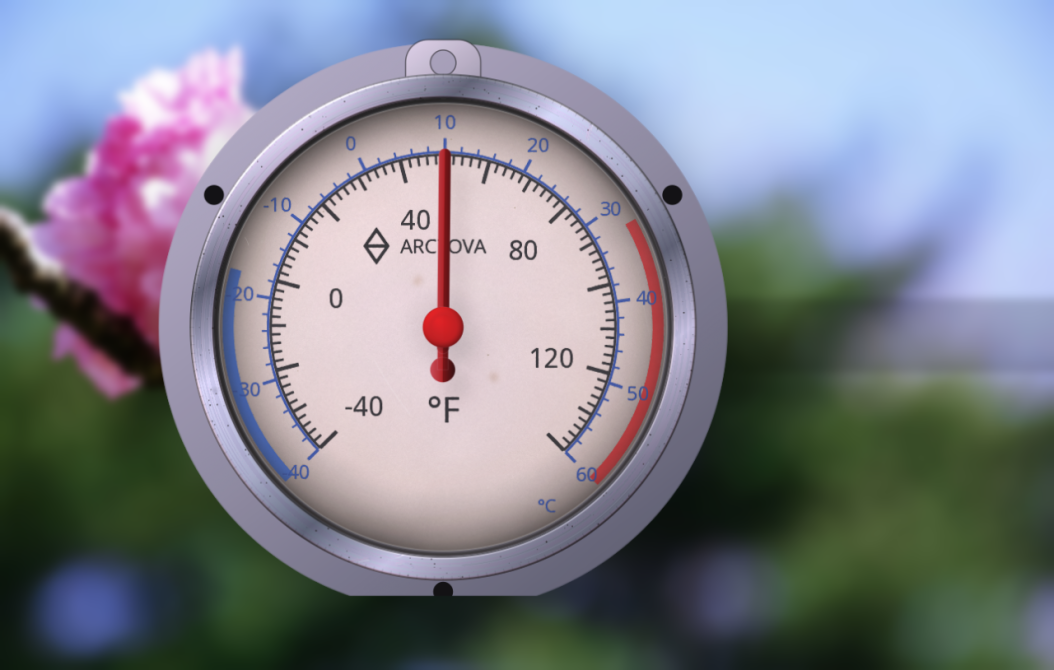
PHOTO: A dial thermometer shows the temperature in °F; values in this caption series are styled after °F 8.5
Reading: °F 50
